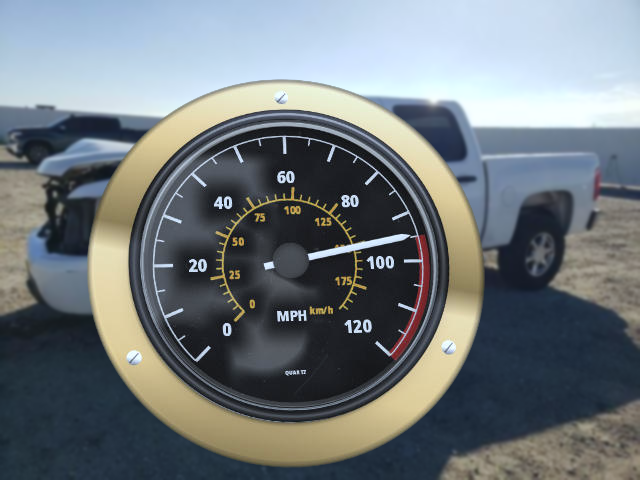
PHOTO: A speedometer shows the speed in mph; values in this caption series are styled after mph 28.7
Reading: mph 95
